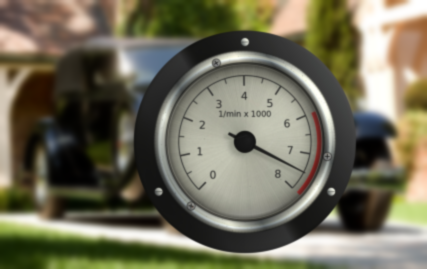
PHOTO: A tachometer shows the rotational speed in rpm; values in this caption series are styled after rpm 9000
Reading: rpm 7500
